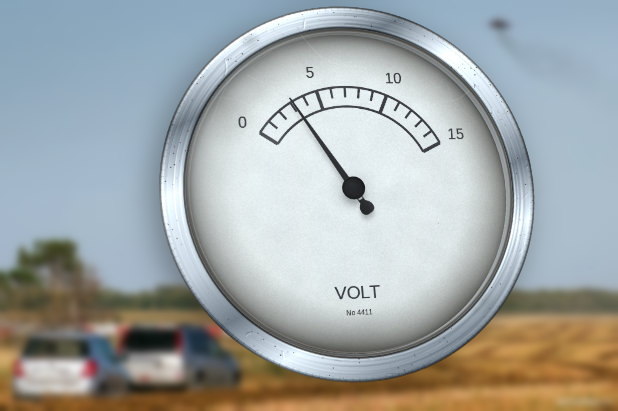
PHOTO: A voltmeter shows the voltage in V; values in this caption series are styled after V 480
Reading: V 3
